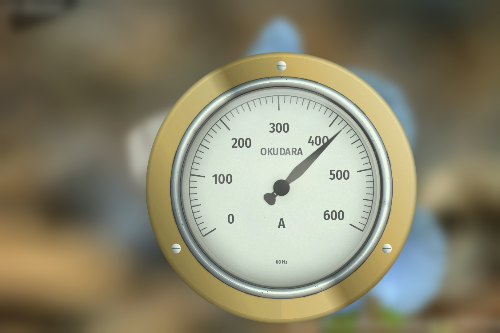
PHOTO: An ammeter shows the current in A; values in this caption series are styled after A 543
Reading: A 420
